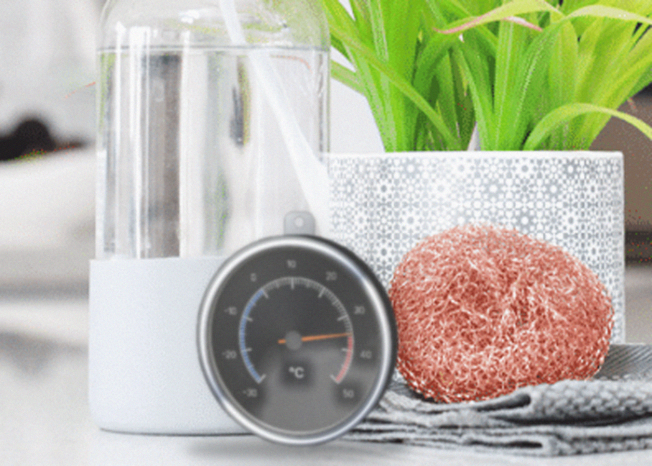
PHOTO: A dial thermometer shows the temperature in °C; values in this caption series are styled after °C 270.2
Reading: °C 35
